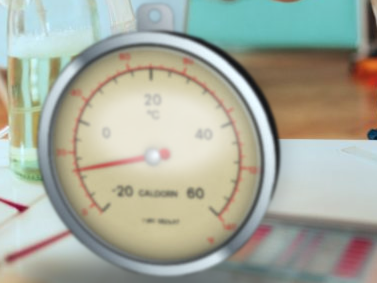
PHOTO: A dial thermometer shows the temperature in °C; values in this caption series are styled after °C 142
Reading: °C -10
